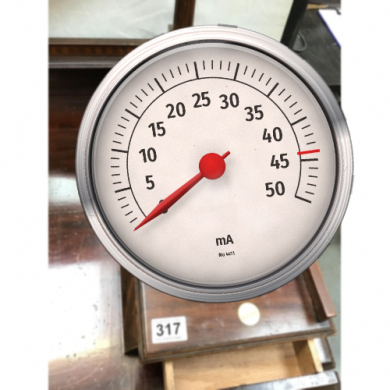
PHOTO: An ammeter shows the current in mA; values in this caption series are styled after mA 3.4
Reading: mA 0
